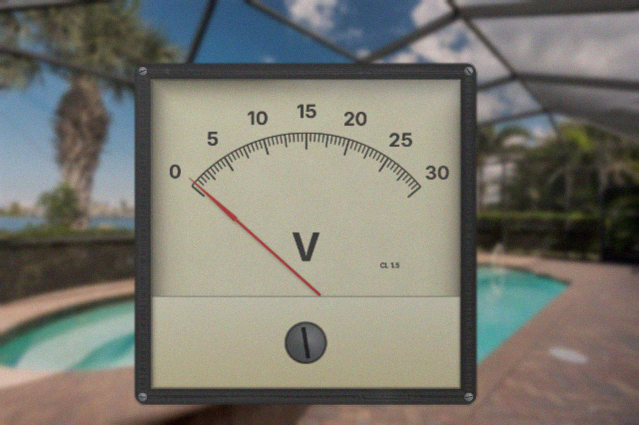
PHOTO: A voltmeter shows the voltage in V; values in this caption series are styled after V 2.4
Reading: V 0.5
